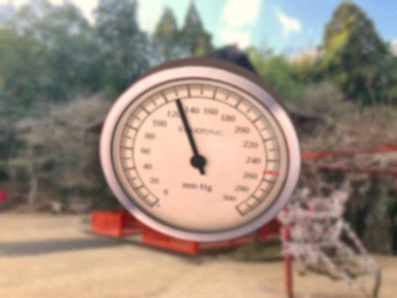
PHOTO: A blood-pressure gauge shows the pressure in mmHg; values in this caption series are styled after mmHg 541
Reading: mmHg 130
